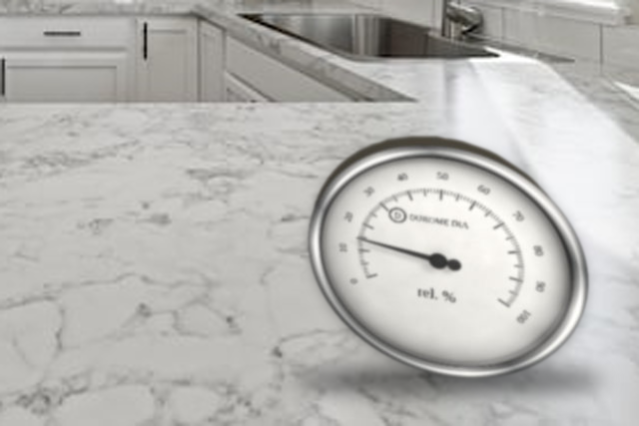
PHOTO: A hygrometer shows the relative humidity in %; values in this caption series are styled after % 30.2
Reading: % 15
